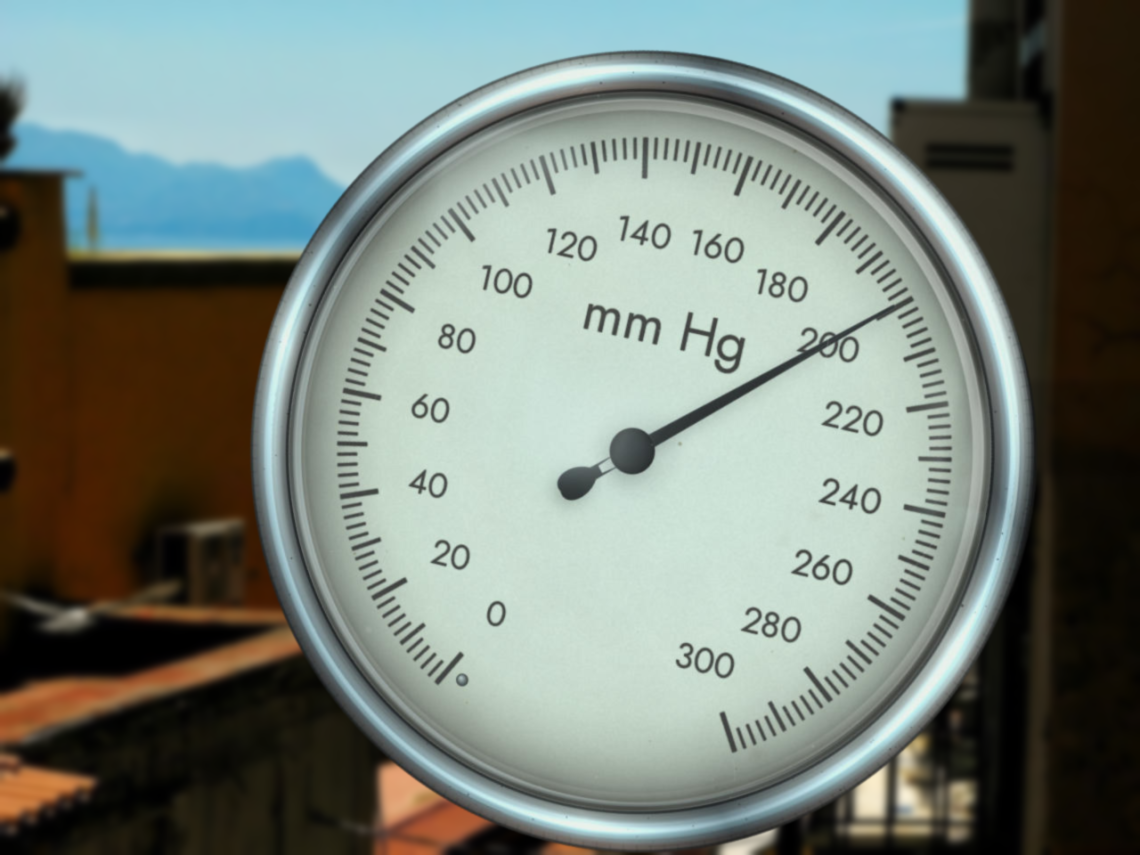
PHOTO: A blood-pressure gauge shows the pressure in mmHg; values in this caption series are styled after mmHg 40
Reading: mmHg 200
